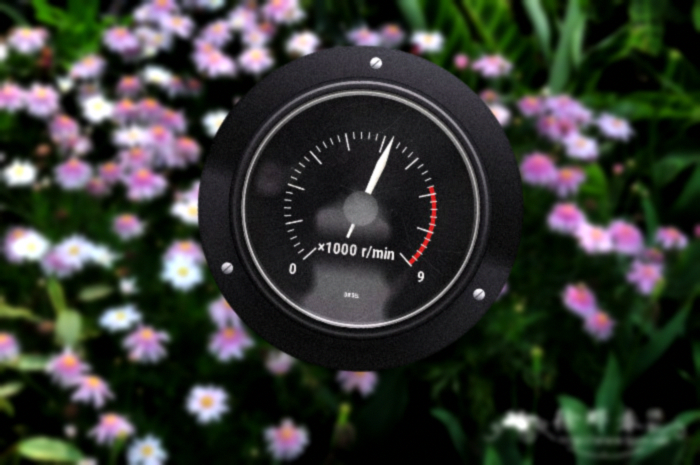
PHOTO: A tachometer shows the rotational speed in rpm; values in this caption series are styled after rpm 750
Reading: rpm 5200
